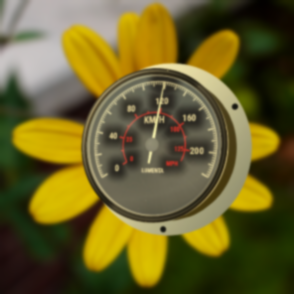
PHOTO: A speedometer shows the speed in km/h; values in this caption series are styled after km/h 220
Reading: km/h 120
